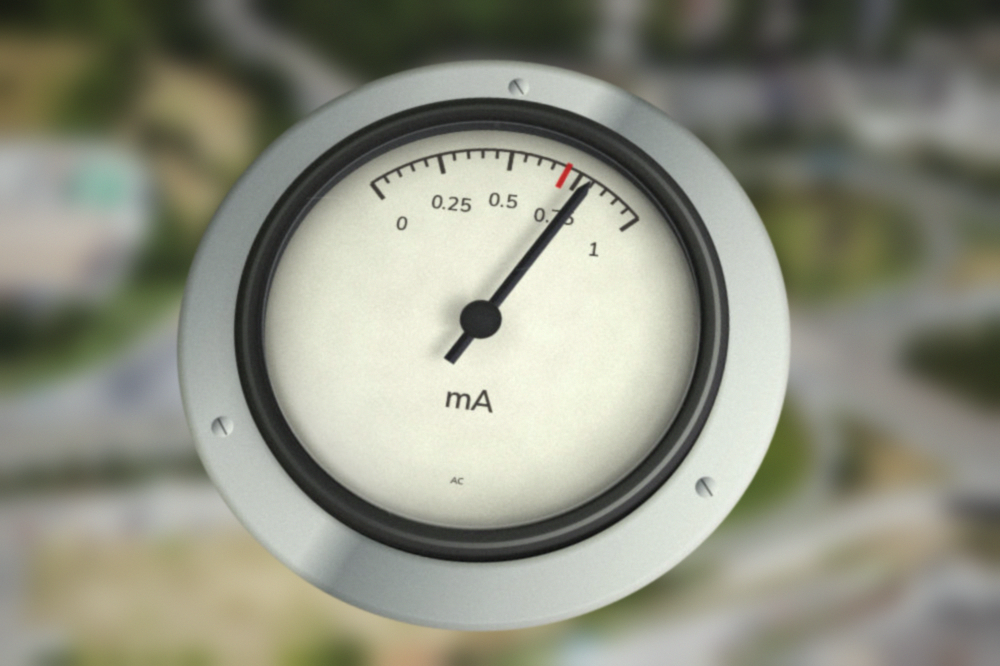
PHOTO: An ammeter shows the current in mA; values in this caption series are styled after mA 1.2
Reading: mA 0.8
